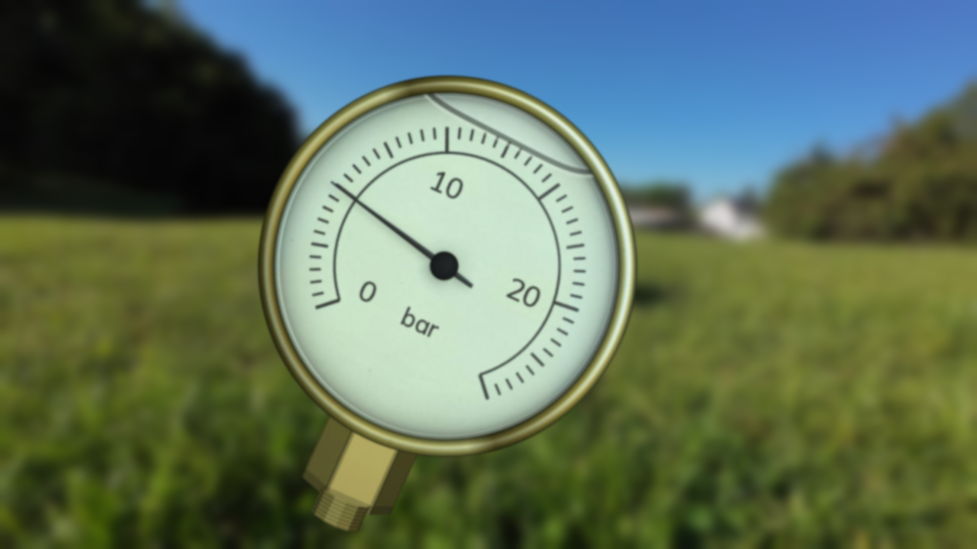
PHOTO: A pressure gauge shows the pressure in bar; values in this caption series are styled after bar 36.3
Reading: bar 5
